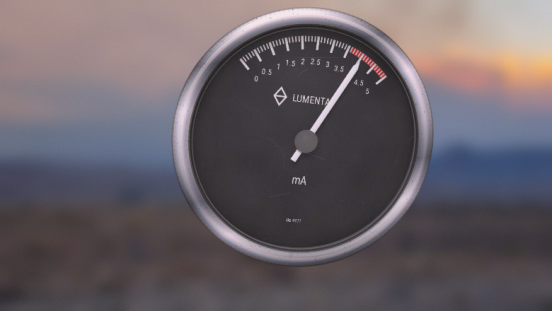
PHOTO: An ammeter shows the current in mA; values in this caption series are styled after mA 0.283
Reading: mA 4
